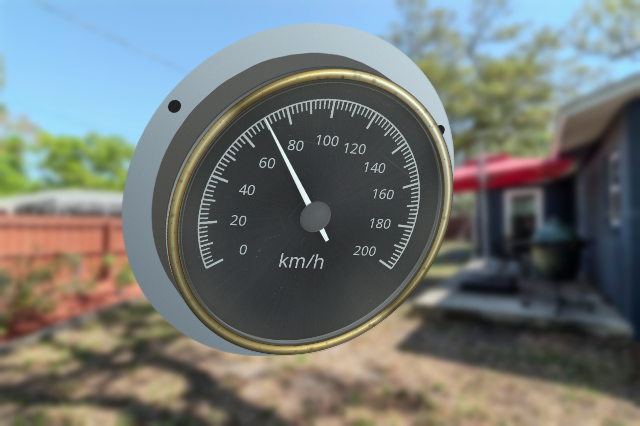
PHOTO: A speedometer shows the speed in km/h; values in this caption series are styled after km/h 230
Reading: km/h 70
